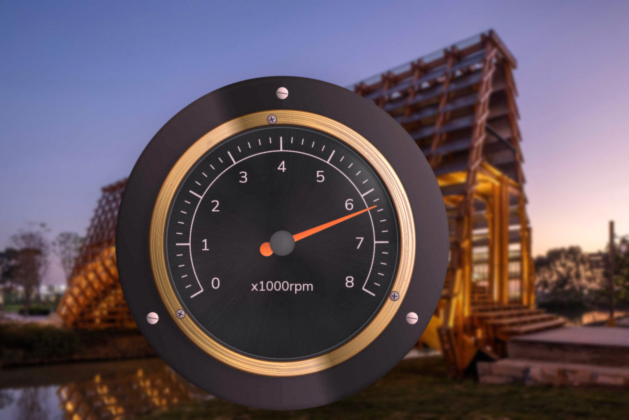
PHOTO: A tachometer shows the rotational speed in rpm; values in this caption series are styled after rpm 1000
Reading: rpm 6300
